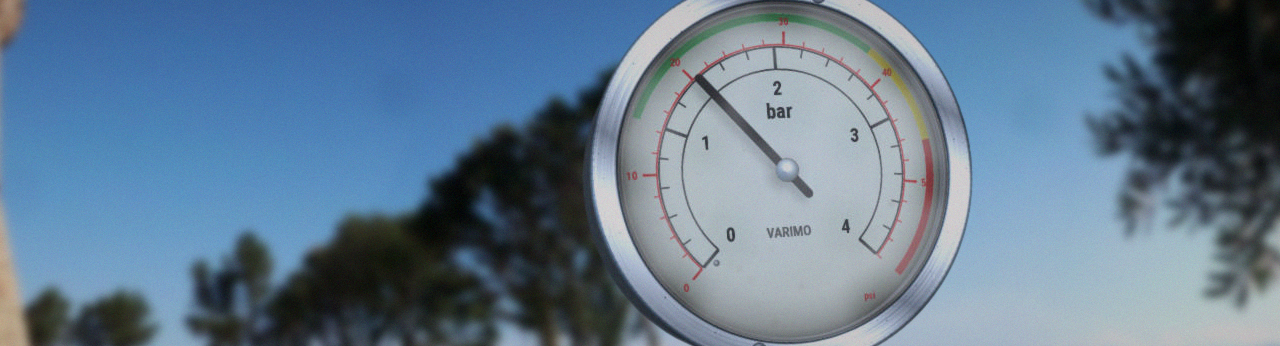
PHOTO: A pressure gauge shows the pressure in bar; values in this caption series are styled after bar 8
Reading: bar 1.4
